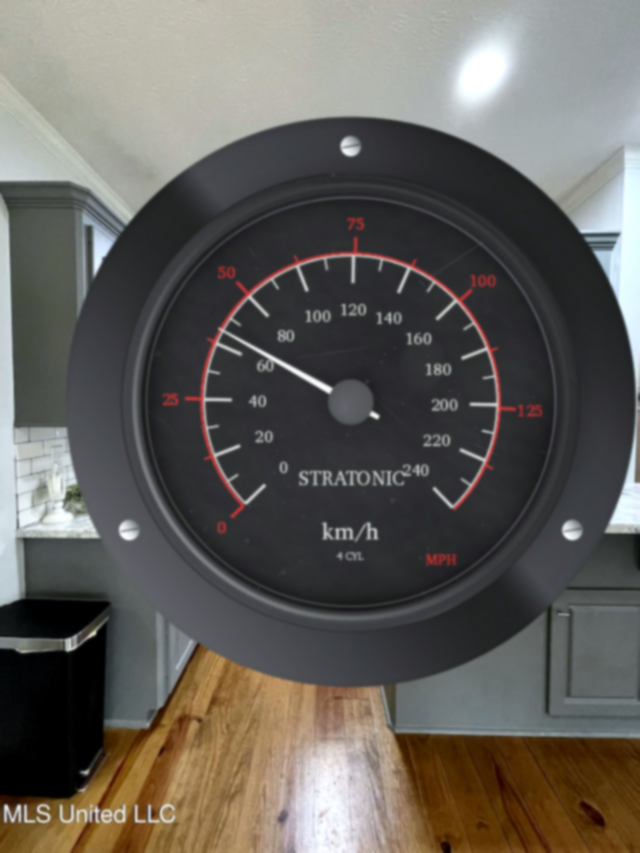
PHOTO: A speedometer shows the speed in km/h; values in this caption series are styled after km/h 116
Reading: km/h 65
